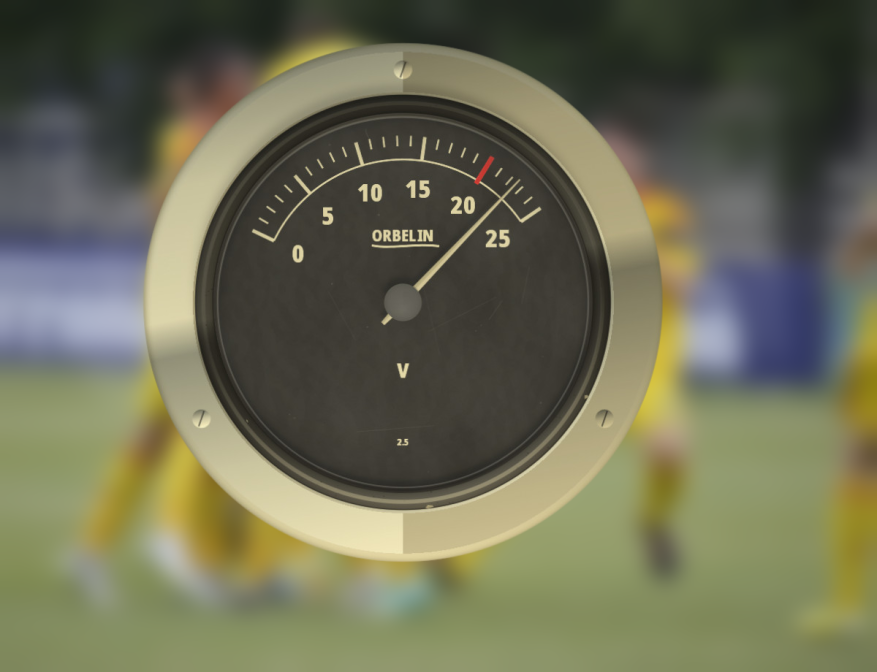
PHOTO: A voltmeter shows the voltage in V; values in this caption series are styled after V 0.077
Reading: V 22.5
